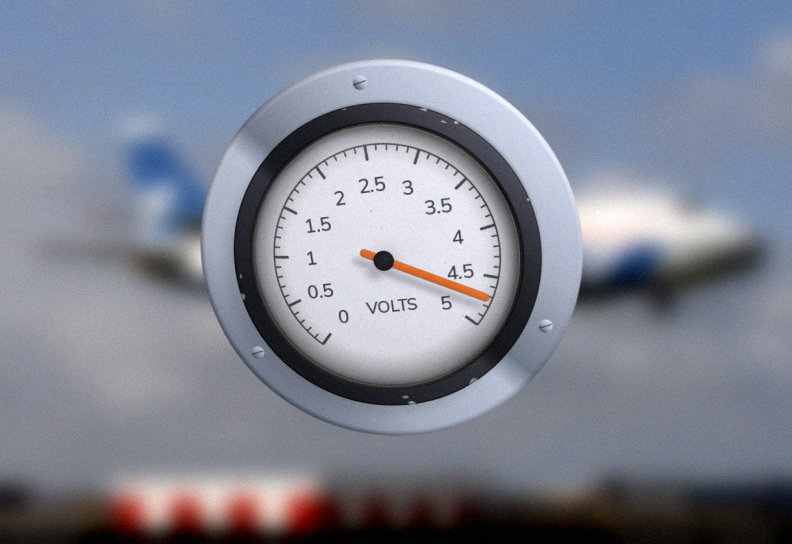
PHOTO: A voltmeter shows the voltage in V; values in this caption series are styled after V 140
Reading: V 4.7
